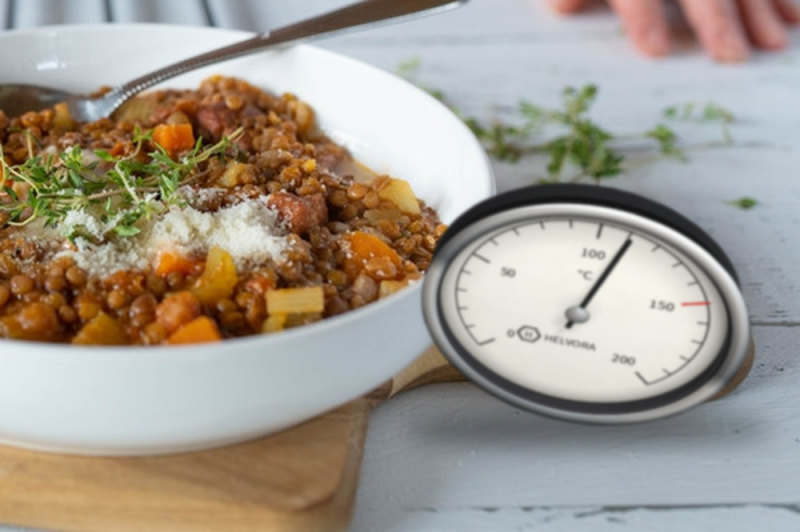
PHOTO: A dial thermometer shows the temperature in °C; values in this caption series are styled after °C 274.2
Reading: °C 110
